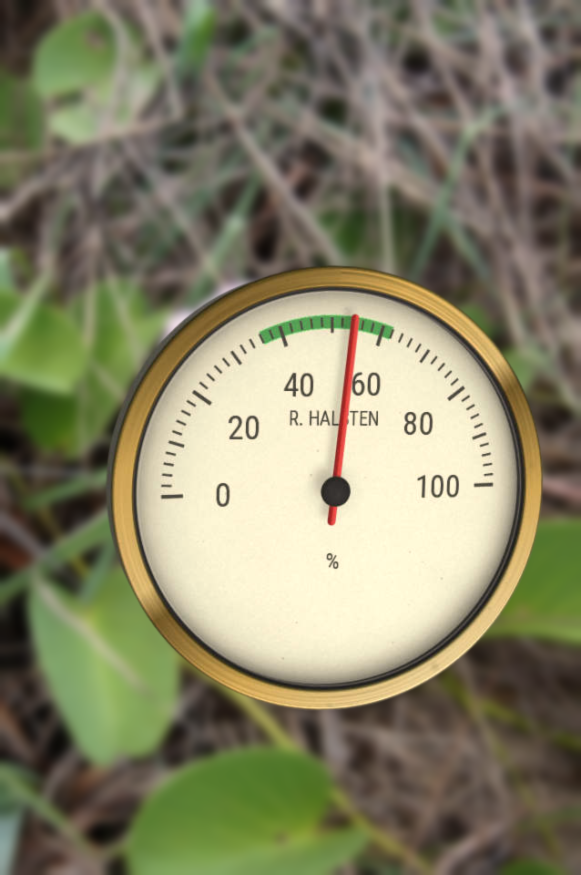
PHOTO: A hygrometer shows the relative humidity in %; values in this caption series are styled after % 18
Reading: % 54
